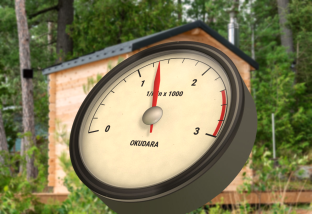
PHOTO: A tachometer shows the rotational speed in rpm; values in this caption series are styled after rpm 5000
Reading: rpm 1300
